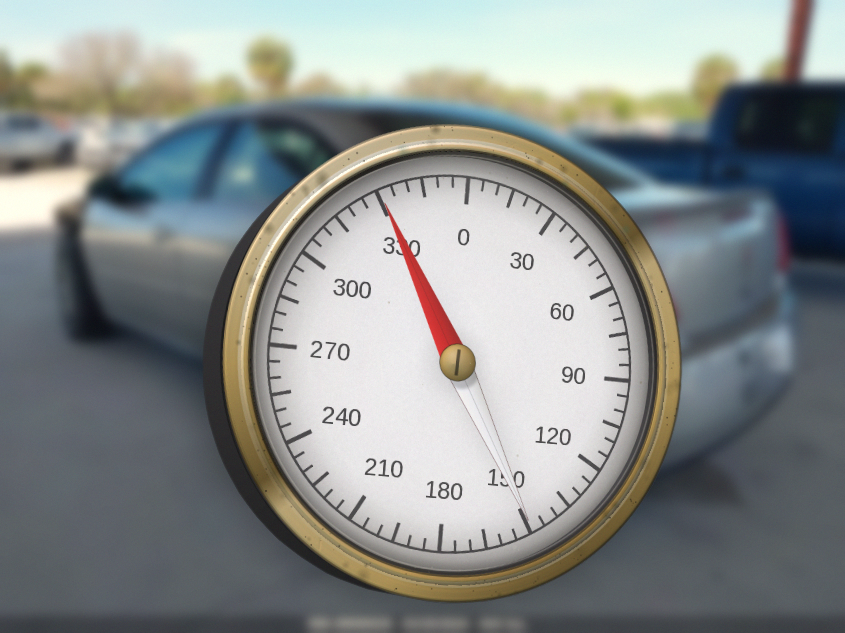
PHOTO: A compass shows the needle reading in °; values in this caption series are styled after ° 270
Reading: ° 330
